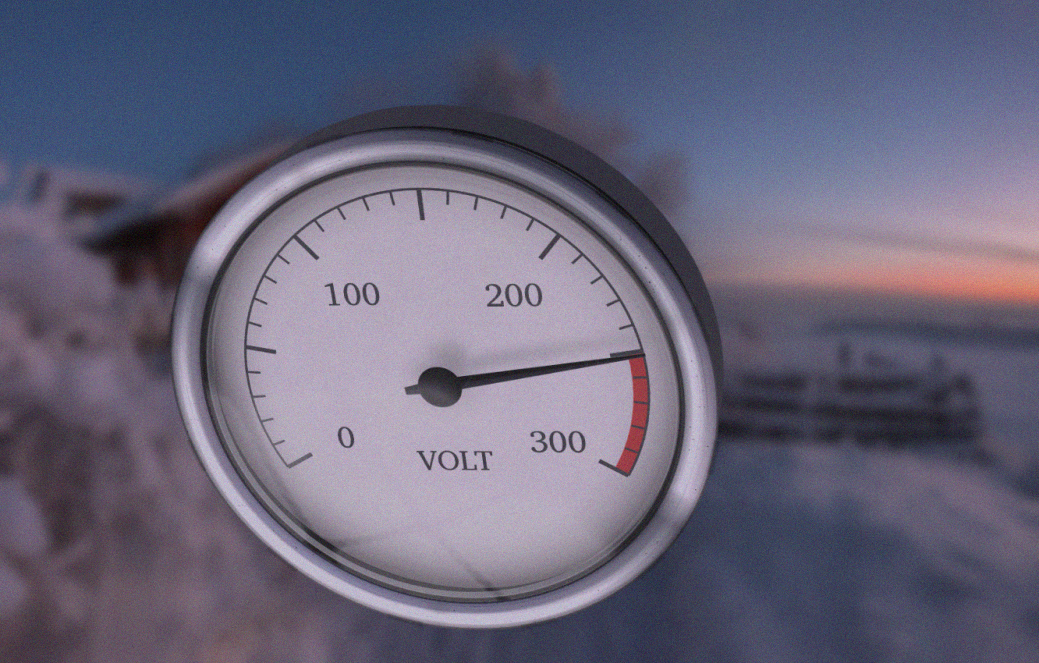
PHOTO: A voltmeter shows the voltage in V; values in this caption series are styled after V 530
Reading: V 250
